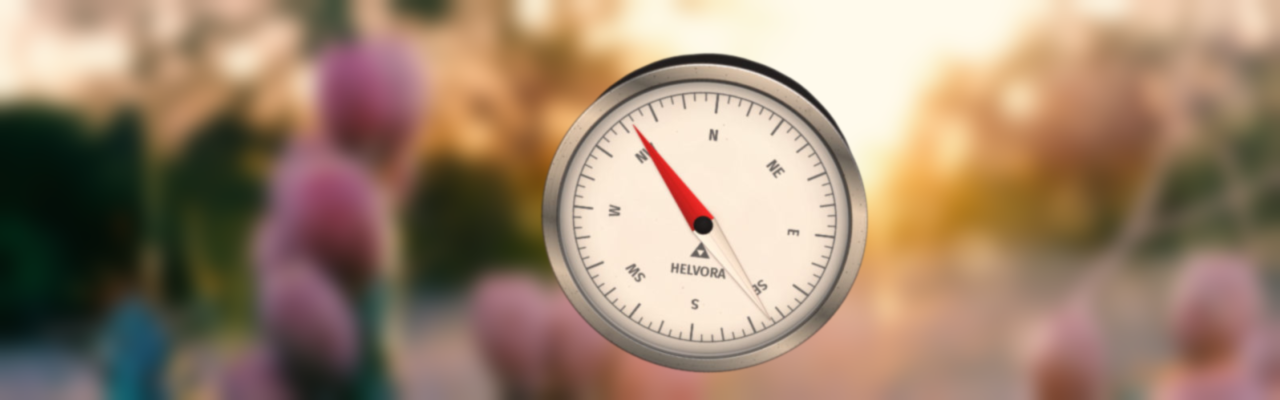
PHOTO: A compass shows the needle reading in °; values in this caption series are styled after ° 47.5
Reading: ° 320
